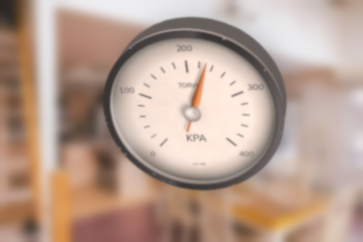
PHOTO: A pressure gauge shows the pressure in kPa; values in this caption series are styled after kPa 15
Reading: kPa 230
